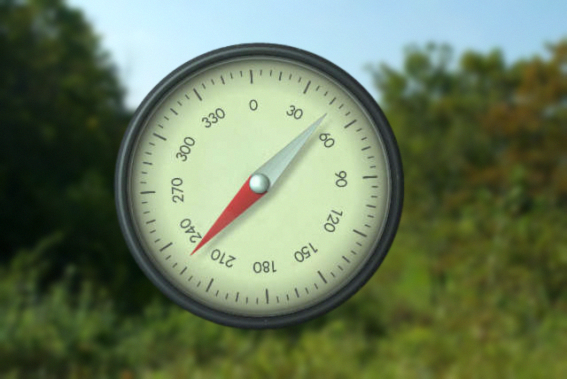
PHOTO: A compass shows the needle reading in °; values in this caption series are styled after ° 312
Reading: ° 227.5
